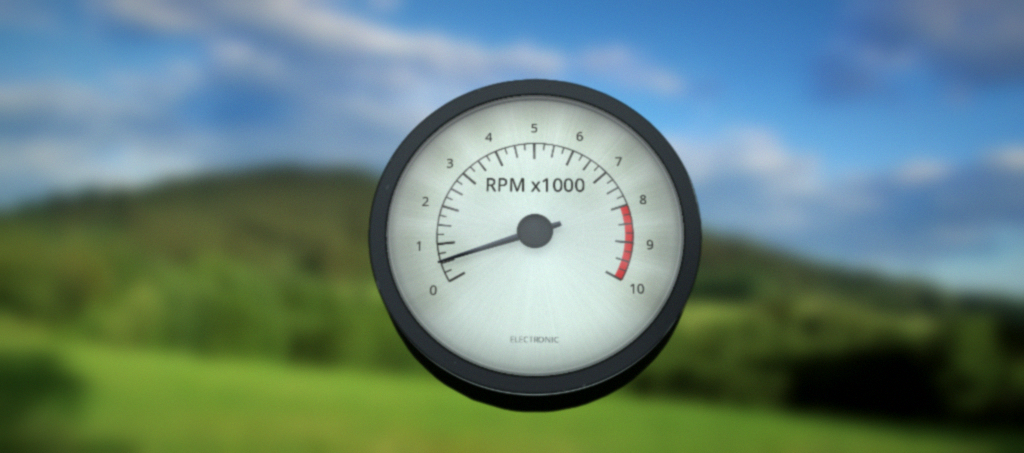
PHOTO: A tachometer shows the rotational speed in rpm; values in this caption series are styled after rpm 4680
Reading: rpm 500
